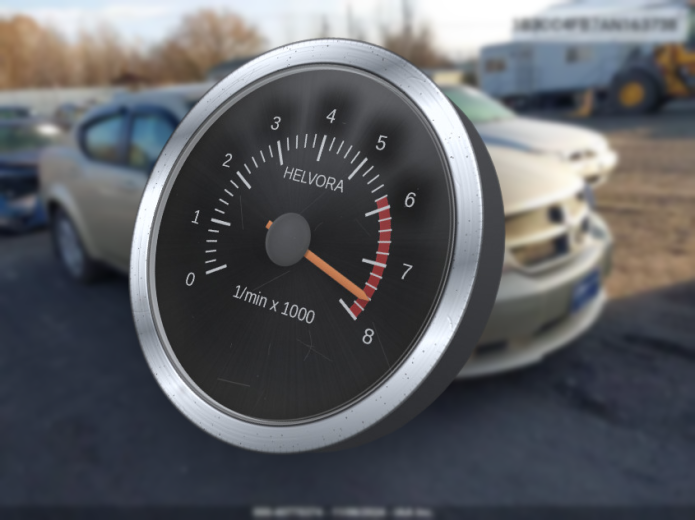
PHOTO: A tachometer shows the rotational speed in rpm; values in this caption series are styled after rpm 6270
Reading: rpm 7600
